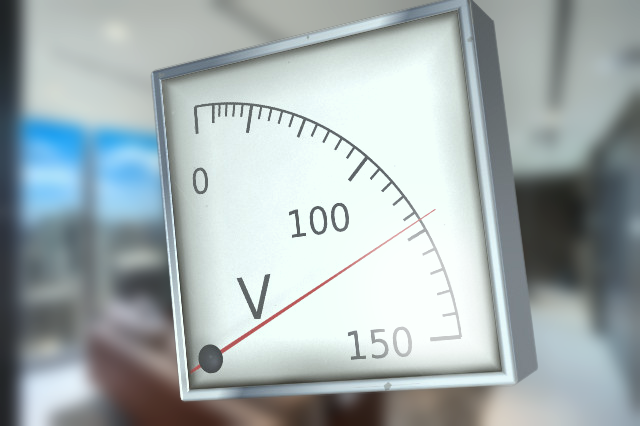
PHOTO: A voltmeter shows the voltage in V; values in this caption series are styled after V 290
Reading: V 122.5
